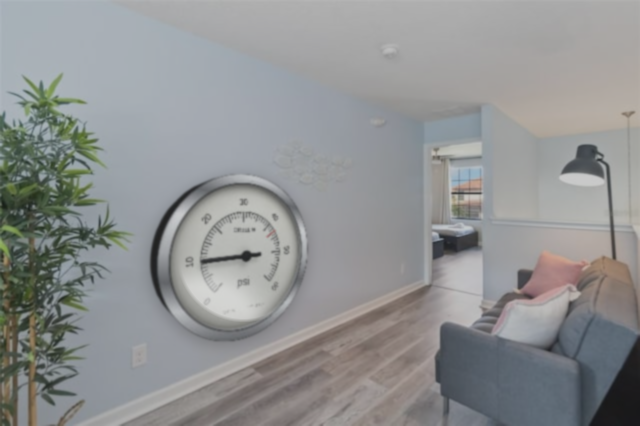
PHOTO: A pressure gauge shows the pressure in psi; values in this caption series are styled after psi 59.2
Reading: psi 10
